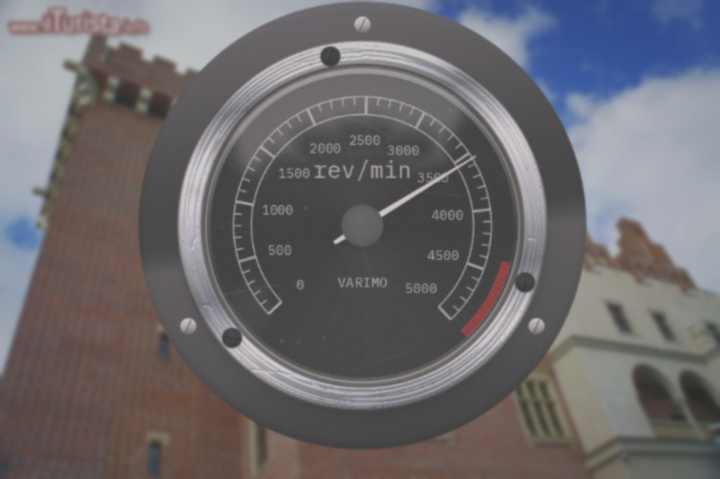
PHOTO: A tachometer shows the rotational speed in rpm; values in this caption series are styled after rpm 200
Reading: rpm 3550
